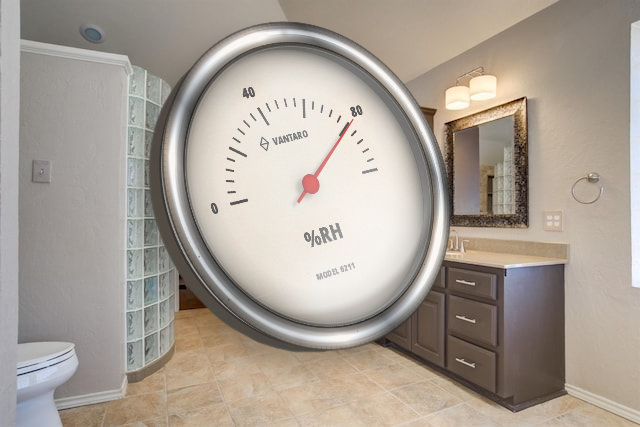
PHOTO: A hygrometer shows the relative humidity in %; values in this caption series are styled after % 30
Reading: % 80
